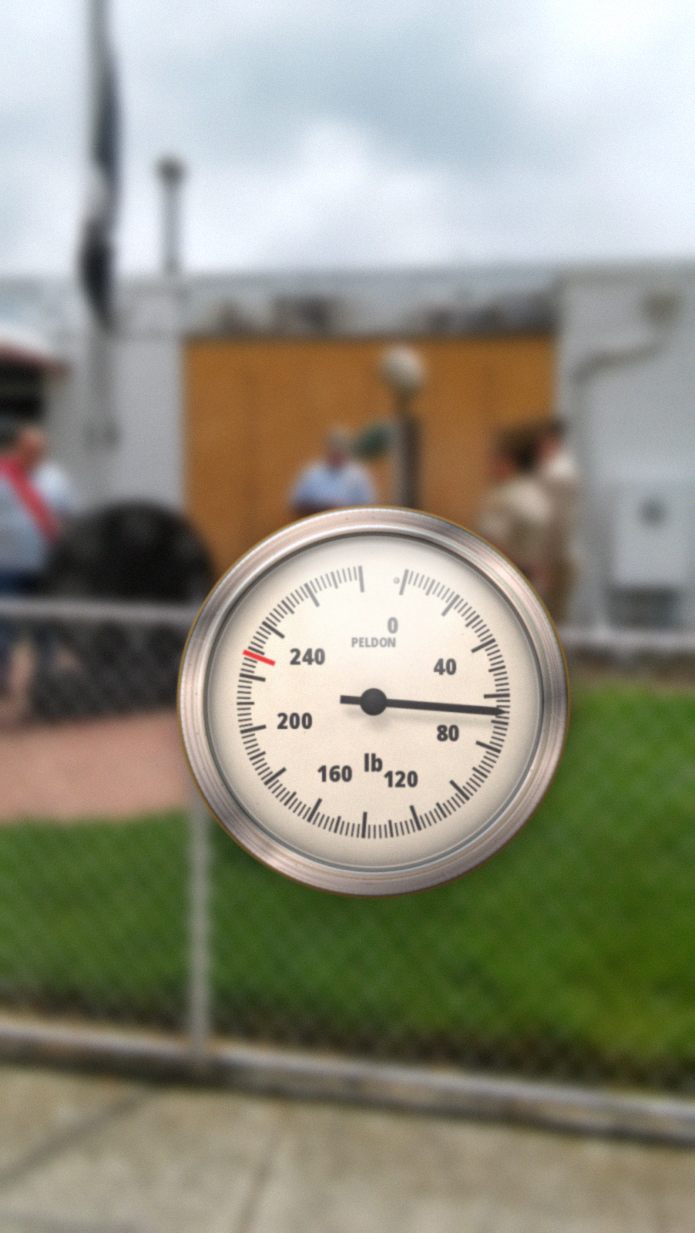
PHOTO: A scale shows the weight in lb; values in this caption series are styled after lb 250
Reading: lb 66
